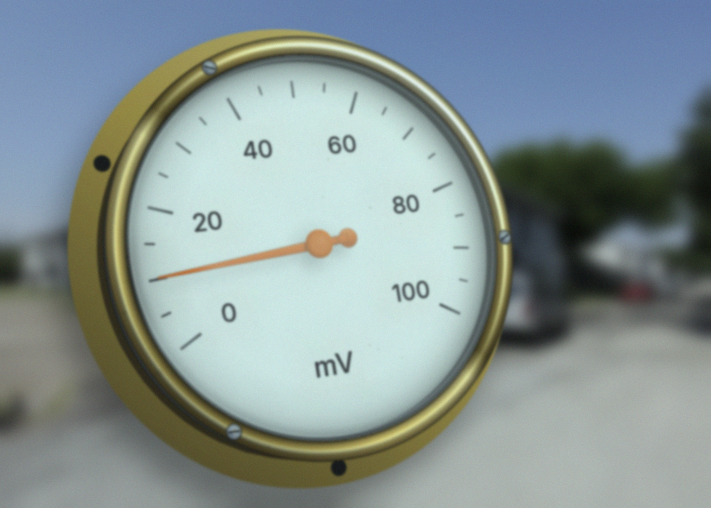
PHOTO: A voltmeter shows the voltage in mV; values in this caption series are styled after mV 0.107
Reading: mV 10
